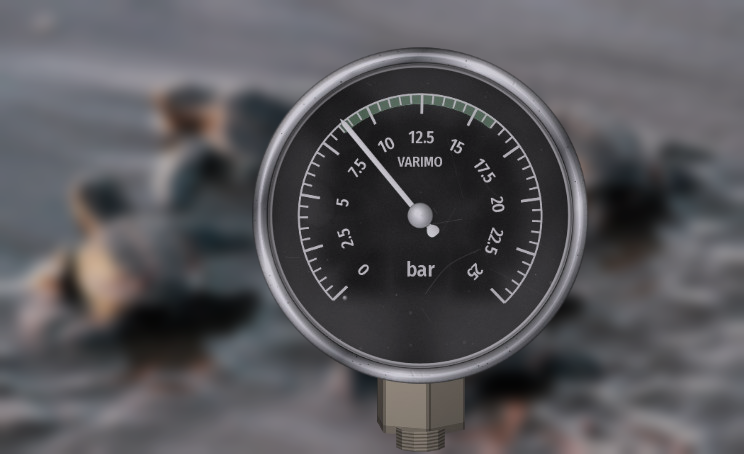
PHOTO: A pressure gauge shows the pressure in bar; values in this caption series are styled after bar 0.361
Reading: bar 8.75
